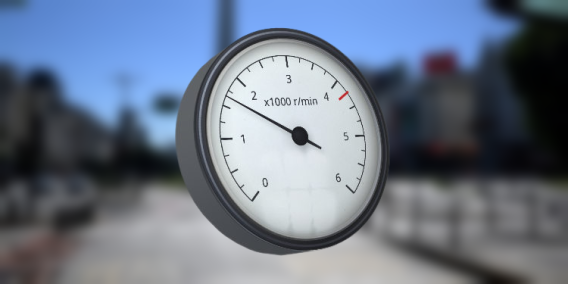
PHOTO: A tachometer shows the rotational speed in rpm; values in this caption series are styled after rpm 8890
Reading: rpm 1625
